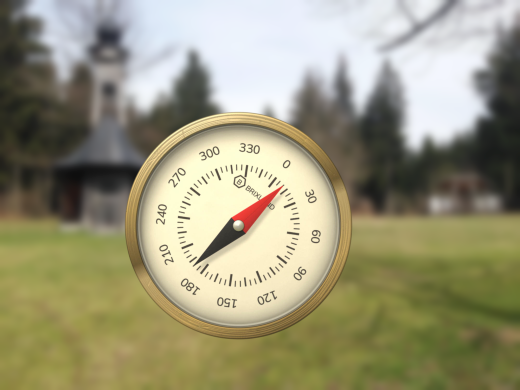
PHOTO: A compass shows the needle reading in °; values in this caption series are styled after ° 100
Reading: ° 10
